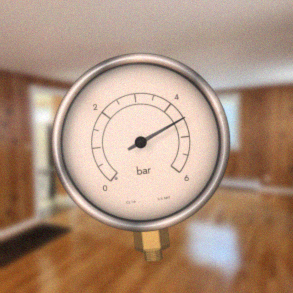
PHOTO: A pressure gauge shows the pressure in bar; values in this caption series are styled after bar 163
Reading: bar 4.5
